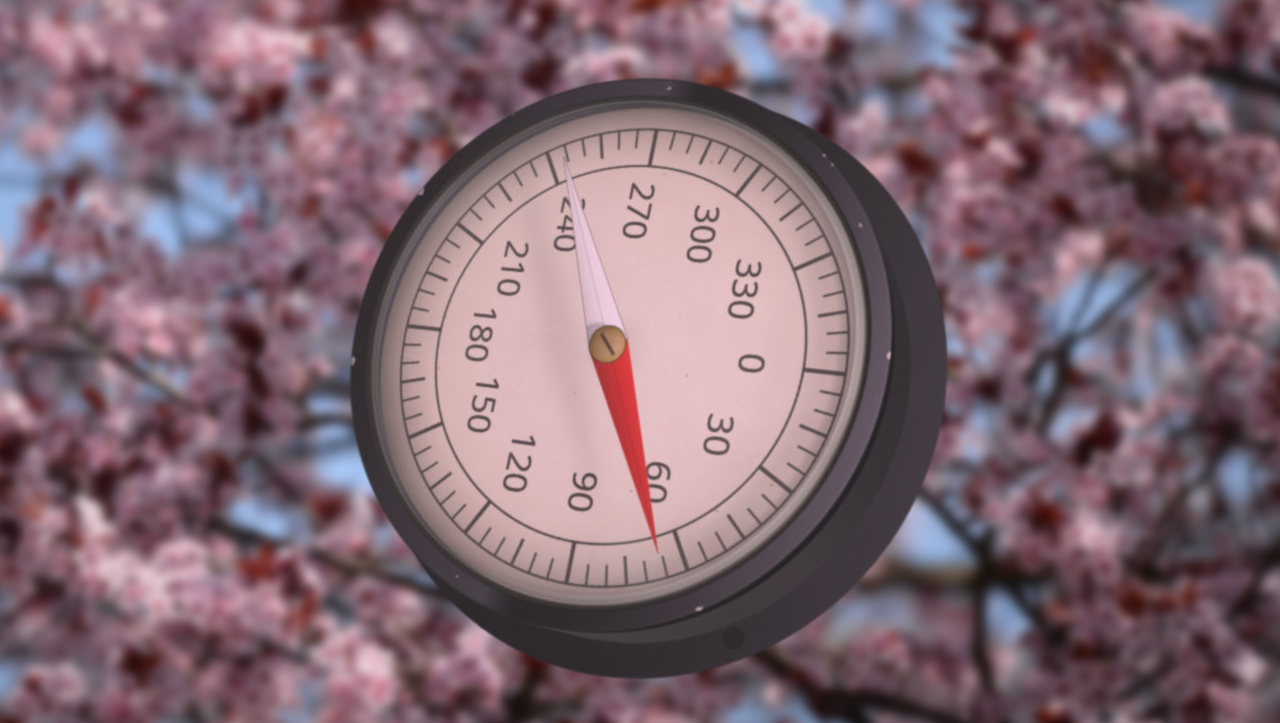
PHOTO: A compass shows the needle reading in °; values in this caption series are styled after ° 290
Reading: ° 65
